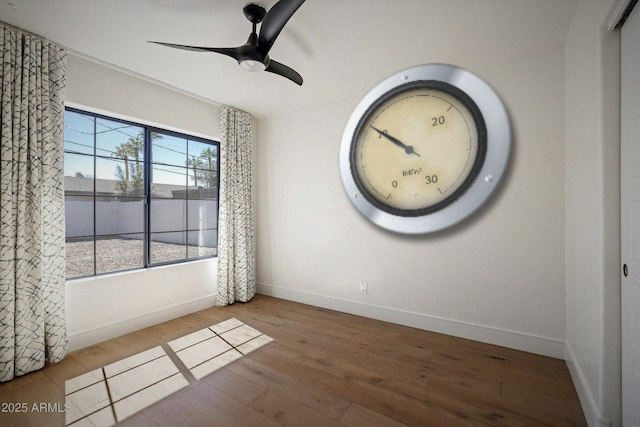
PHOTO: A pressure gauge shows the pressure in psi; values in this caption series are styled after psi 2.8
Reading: psi 10
